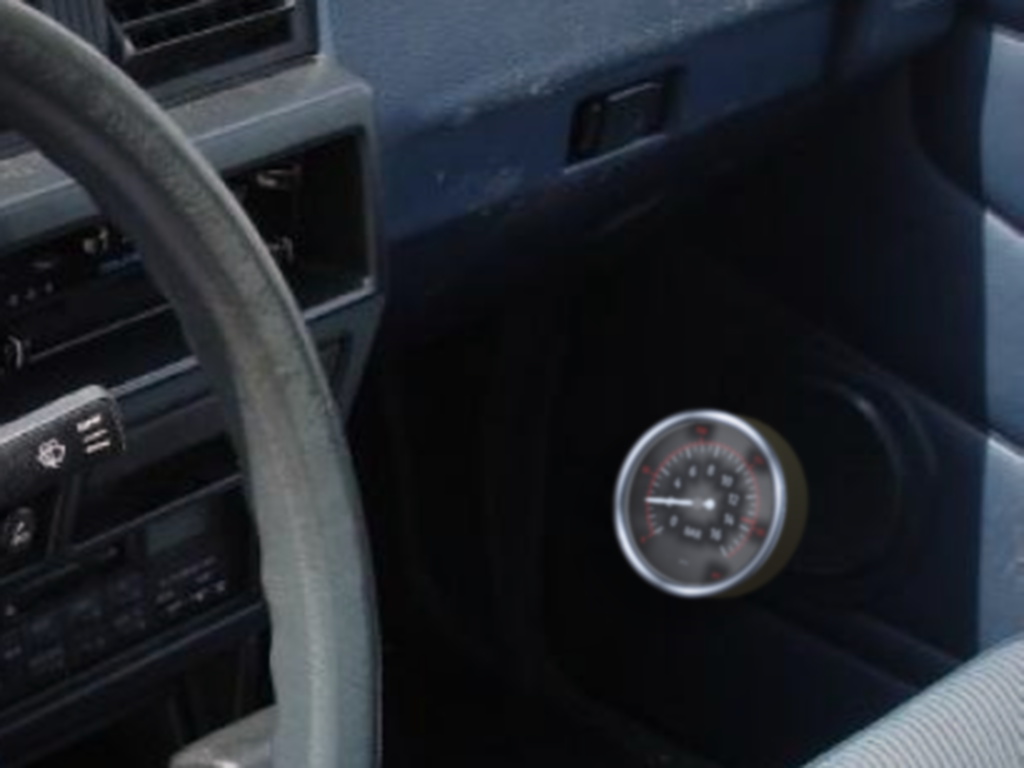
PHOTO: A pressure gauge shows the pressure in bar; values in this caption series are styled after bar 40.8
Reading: bar 2
